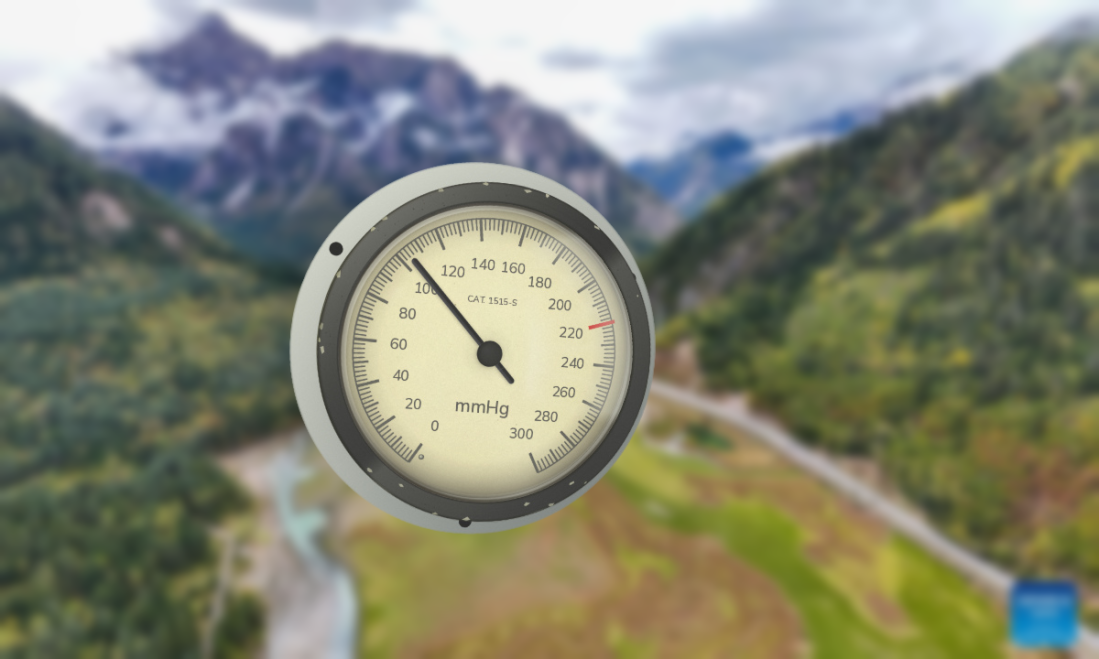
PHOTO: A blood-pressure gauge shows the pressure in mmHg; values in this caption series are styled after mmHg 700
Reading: mmHg 104
